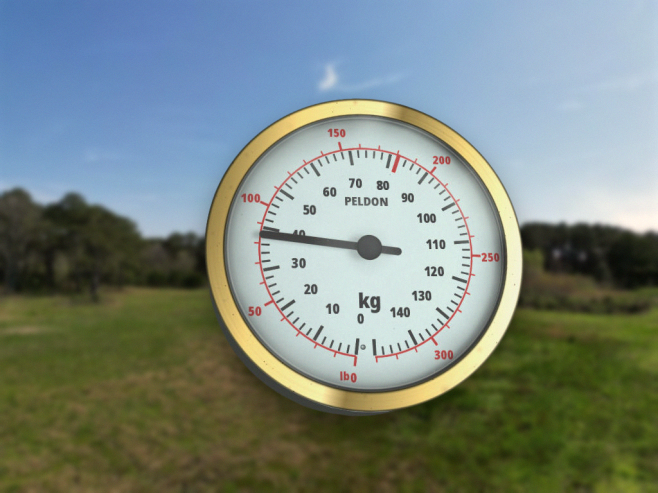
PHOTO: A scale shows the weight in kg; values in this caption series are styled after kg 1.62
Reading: kg 38
